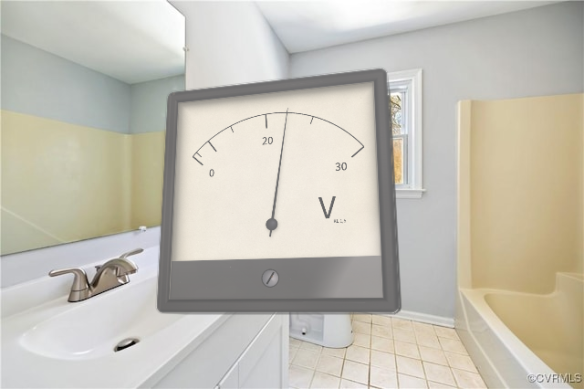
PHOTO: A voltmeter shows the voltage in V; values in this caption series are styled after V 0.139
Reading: V 22.5
